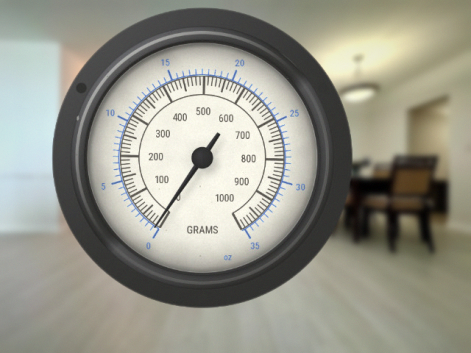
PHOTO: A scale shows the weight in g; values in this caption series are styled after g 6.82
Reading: g 10
